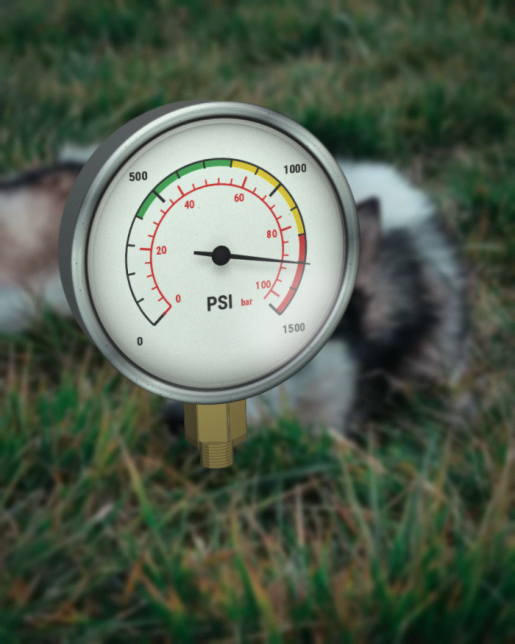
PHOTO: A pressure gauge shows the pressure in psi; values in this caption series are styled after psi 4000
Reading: psi 1300
